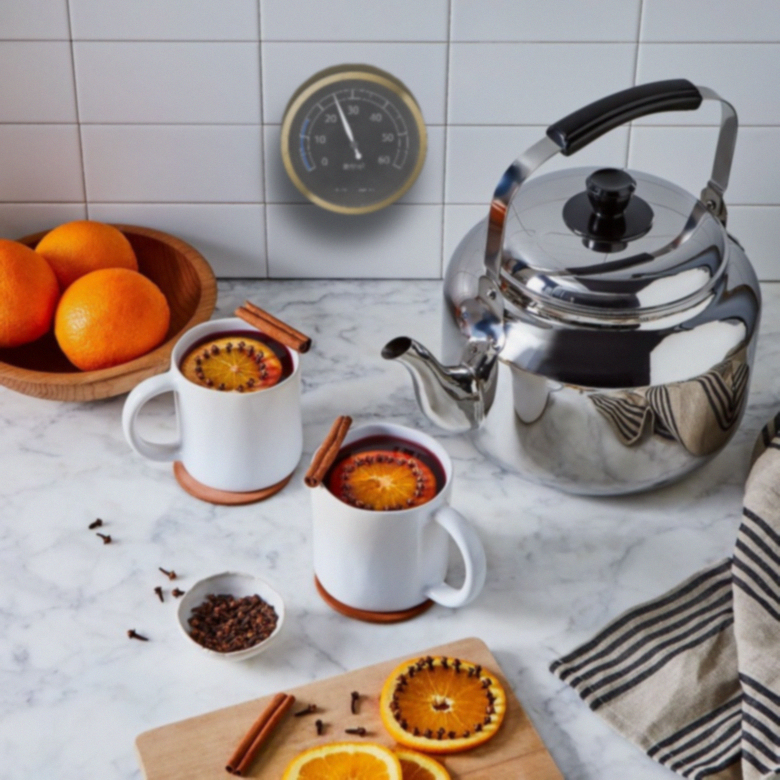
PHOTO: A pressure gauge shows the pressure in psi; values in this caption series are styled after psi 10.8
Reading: psi 25
